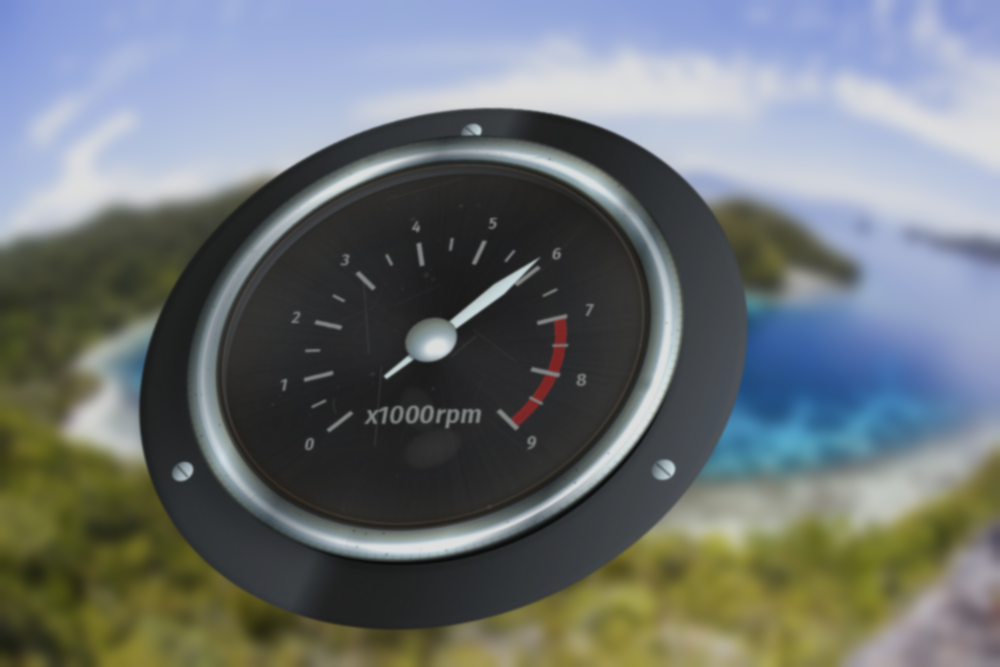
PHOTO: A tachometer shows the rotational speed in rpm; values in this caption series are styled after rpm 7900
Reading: rpm 6000
